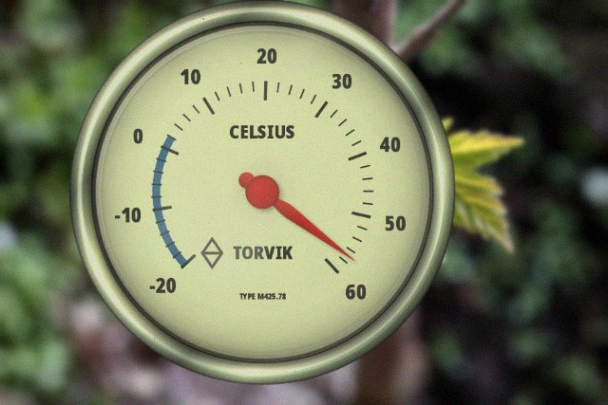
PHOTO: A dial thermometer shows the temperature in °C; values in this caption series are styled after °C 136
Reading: °C 57
